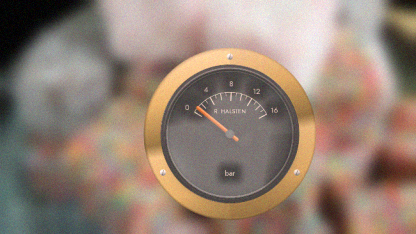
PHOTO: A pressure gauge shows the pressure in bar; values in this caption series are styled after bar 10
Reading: bar 1
